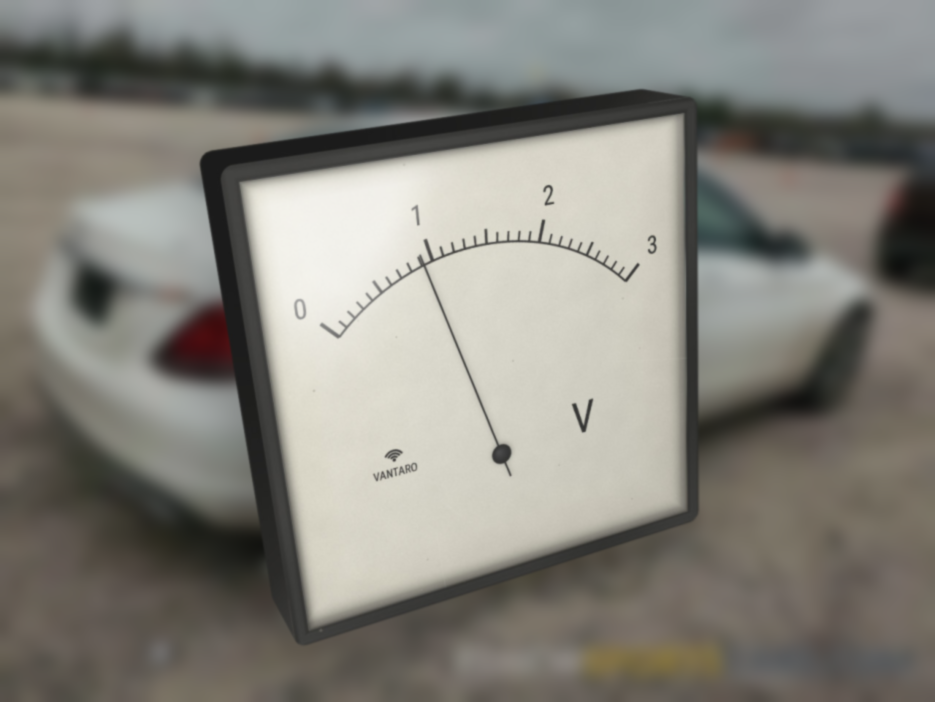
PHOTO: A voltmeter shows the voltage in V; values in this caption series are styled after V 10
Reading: V 0.9
